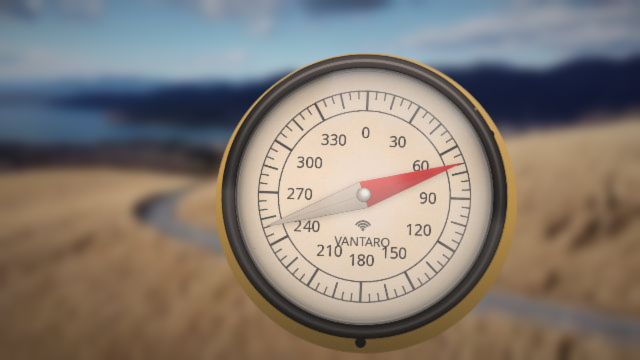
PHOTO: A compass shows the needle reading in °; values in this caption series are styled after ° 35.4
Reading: ° 70
